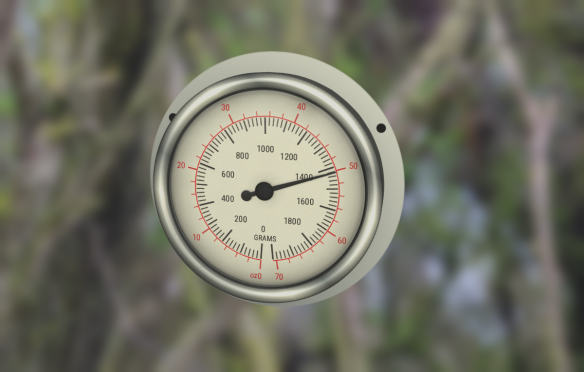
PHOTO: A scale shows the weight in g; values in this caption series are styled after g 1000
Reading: g 1420
